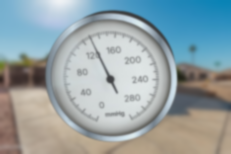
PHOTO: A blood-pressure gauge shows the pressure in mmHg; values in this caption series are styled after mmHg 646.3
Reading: mmHg 130
